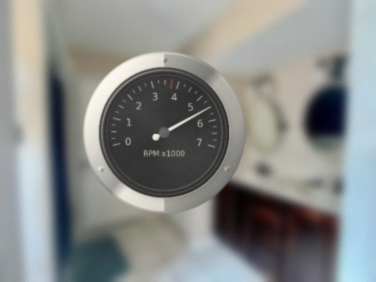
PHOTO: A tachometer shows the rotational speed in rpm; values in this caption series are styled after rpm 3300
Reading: rpm 5500
